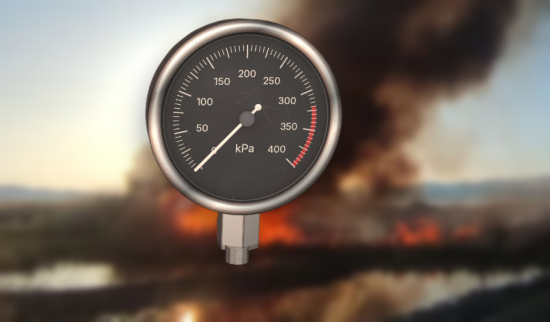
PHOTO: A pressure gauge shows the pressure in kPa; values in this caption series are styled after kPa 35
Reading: kPa 0
